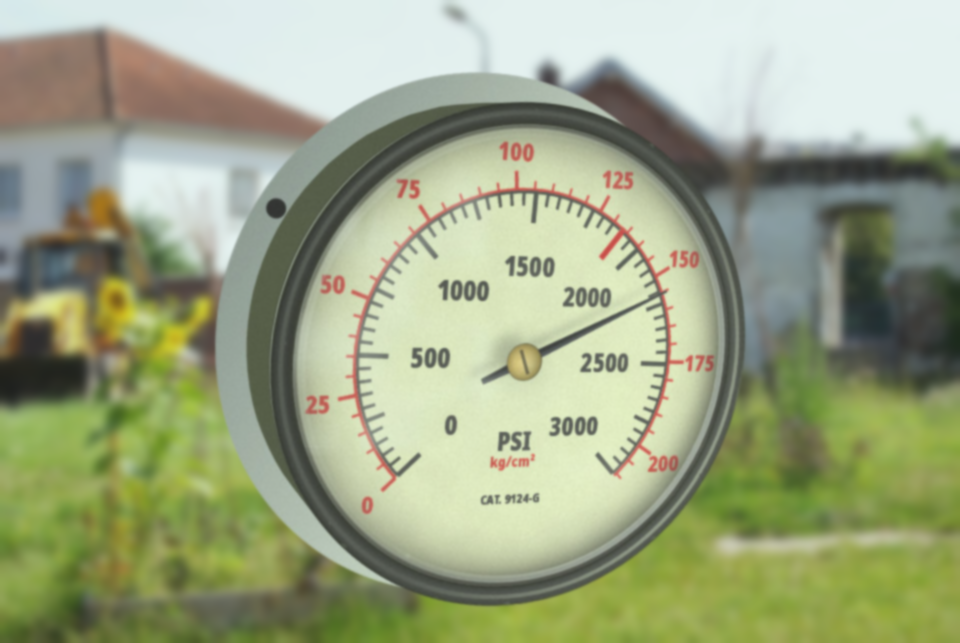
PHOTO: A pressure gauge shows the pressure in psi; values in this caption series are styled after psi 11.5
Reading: psi 2200
